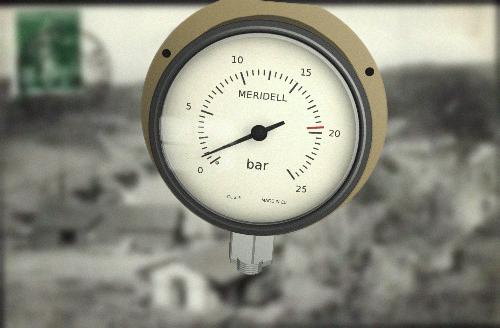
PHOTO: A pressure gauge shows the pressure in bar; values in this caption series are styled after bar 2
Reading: bar 1
